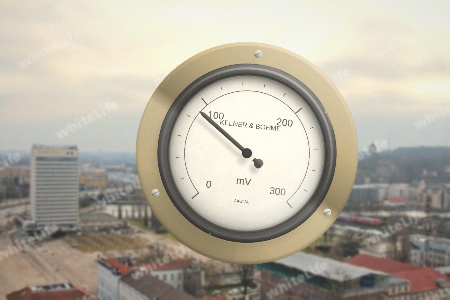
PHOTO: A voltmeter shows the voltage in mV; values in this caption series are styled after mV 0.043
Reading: mV 90
